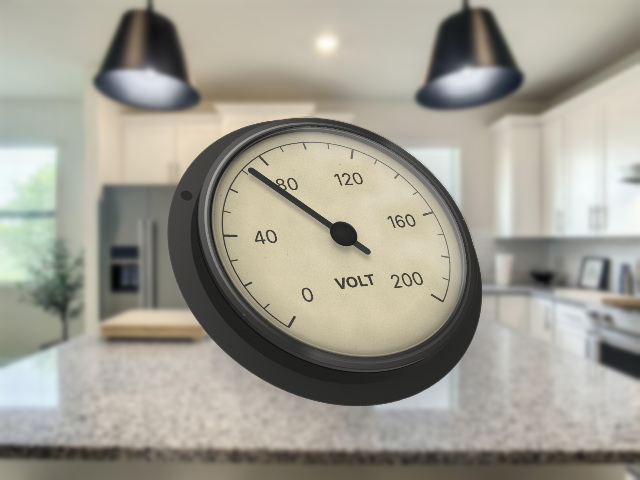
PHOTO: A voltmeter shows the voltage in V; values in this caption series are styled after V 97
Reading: V 70
